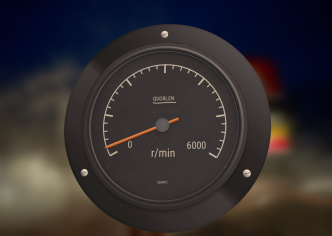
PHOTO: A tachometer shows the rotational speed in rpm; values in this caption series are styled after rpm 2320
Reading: rpm 200
